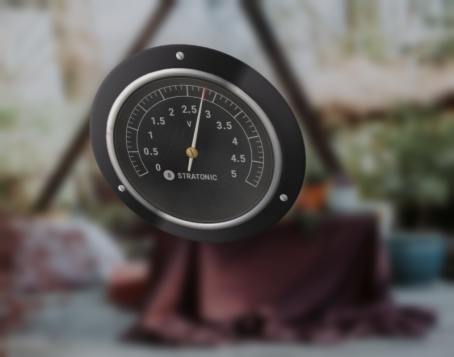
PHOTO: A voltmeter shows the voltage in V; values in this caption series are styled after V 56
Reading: V 2.8
